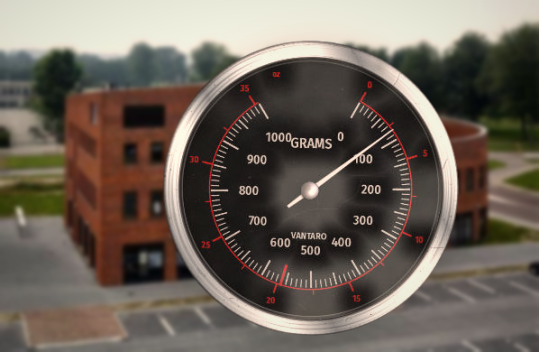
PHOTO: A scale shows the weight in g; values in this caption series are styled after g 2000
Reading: g 80
